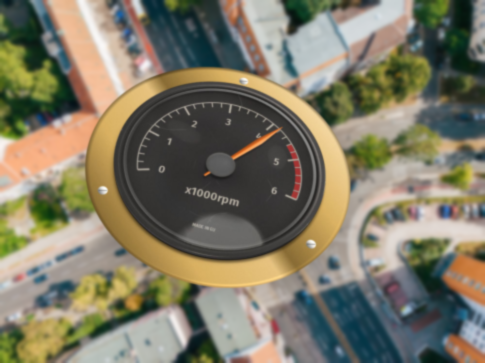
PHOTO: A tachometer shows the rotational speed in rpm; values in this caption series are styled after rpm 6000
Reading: rpm 4200
